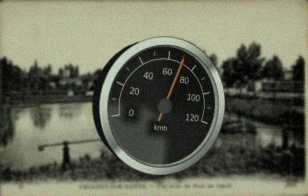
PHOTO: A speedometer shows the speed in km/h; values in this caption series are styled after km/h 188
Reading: km/h 70
